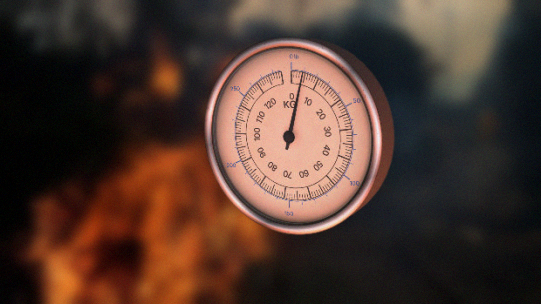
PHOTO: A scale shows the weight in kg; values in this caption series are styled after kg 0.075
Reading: kg 5
